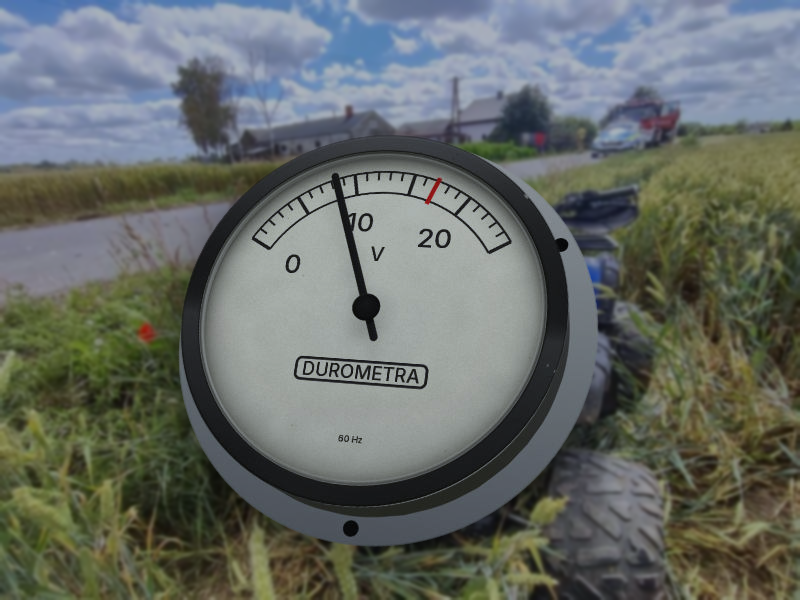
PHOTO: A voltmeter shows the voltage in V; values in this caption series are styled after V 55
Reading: V 8.5
